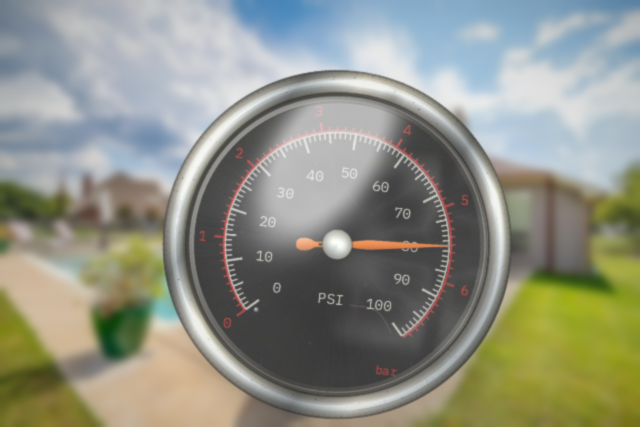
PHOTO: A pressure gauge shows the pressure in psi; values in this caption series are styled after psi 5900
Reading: psi 80
